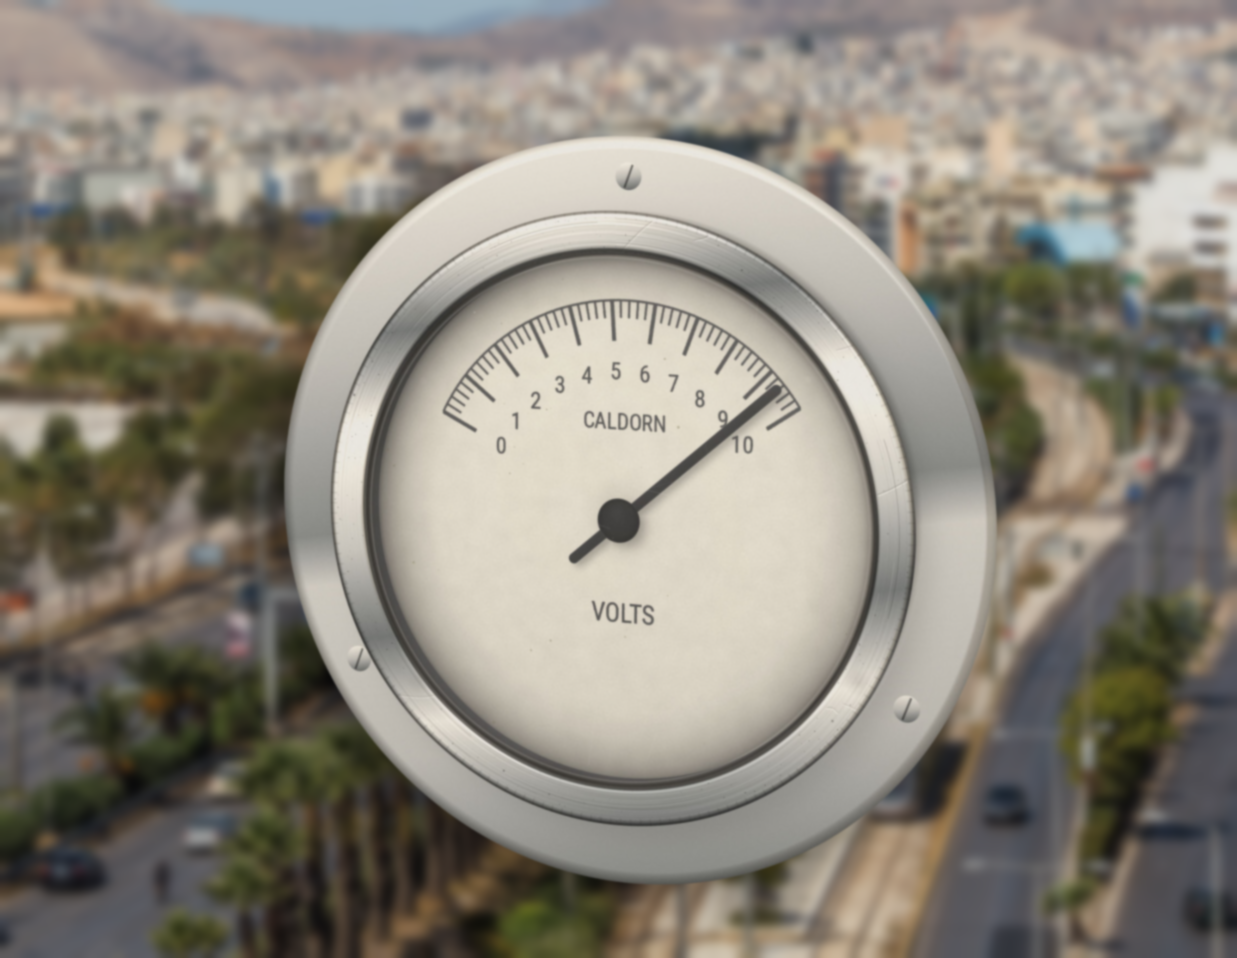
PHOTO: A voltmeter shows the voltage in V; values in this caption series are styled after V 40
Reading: V 9.4
